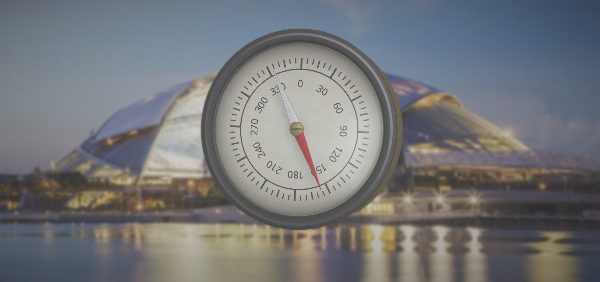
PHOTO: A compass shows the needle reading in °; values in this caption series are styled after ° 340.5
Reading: ° 155
